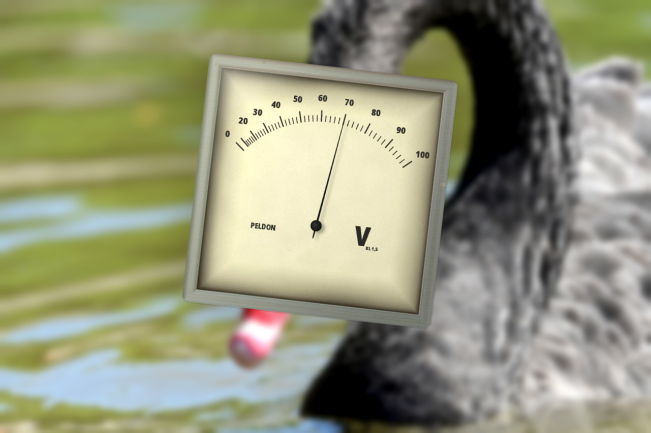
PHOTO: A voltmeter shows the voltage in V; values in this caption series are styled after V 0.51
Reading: V 70
